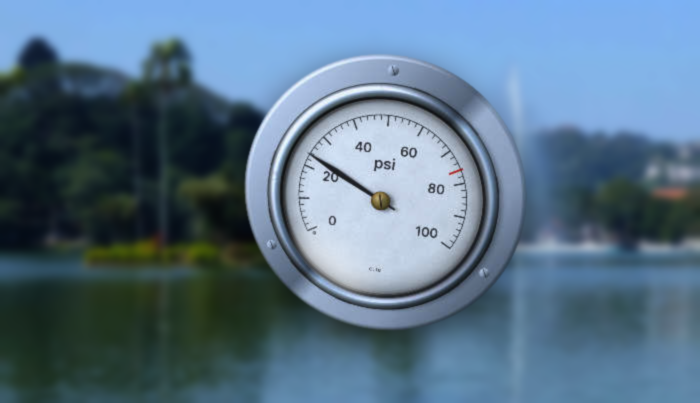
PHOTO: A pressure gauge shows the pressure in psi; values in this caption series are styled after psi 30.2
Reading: psi 24
